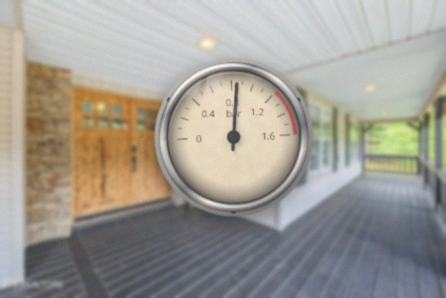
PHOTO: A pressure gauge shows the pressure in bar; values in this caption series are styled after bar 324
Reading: bar 0.85
